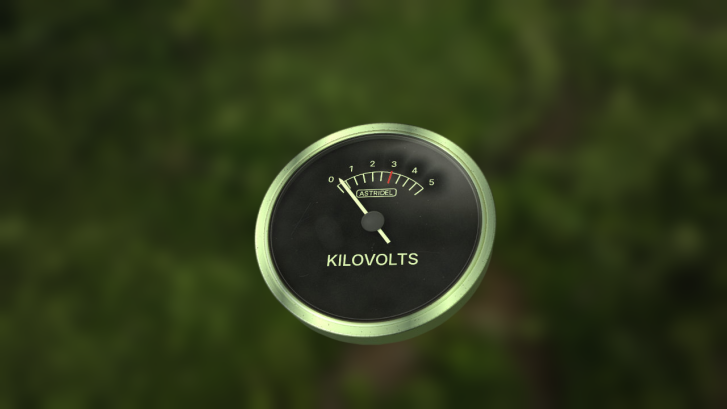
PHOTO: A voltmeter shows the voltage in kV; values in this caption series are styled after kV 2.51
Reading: kV 0.25
